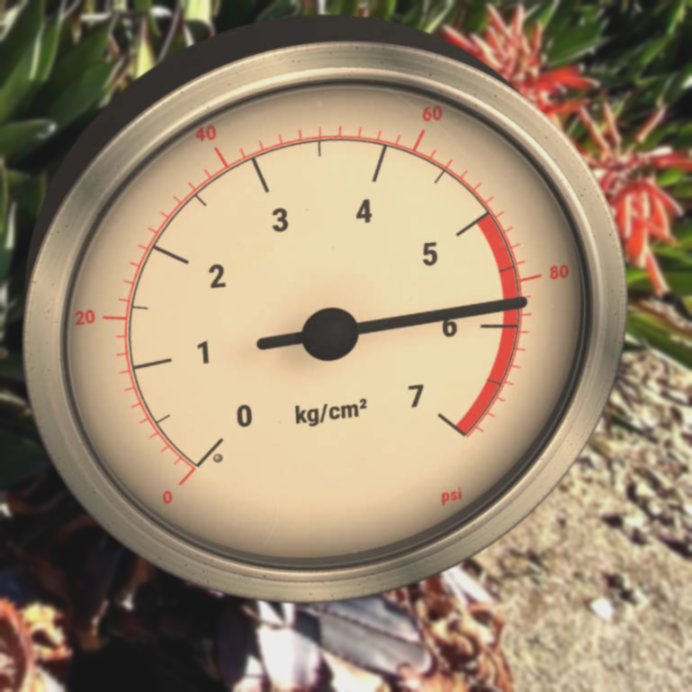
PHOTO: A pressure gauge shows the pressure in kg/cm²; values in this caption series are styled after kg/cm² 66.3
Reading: kg/cm² 5.75
